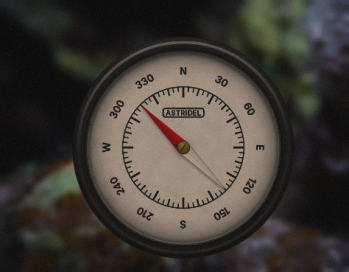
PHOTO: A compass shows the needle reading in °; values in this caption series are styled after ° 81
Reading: ° 315
